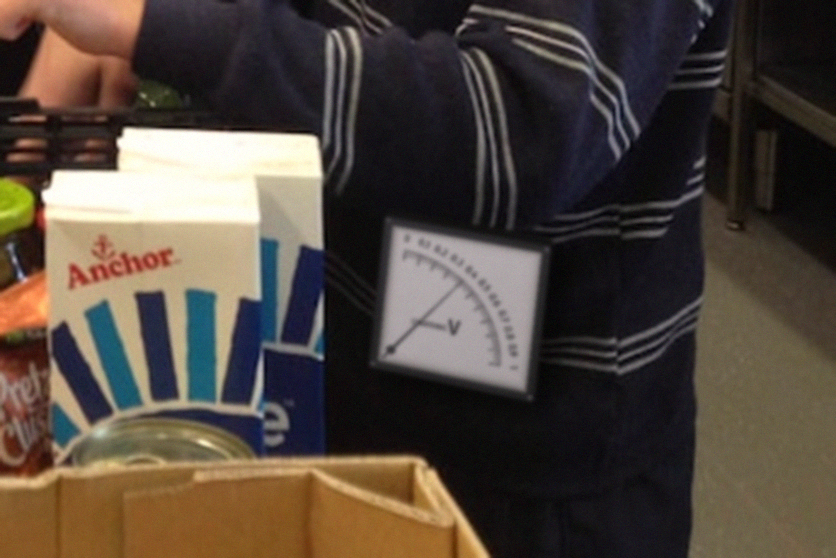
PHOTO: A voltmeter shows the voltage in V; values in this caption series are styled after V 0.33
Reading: V 0.4
